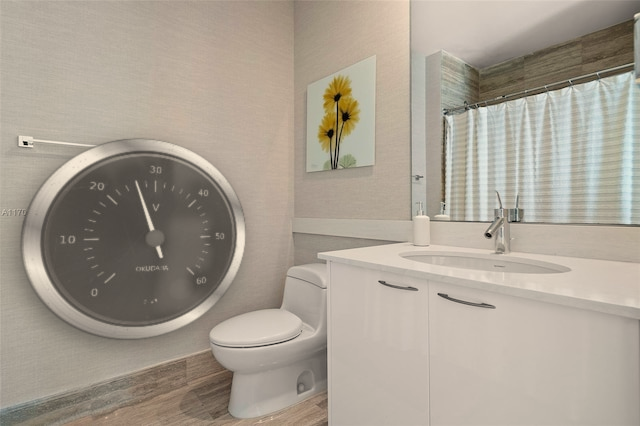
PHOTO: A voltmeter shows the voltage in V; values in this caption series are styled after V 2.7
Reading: V 26
